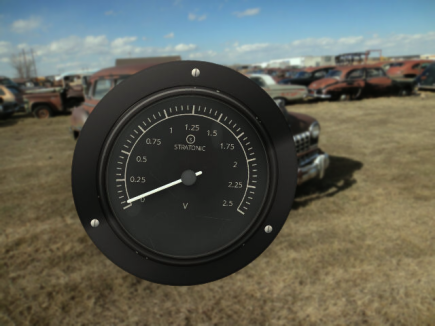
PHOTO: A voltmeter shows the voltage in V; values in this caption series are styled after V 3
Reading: V 0.05
